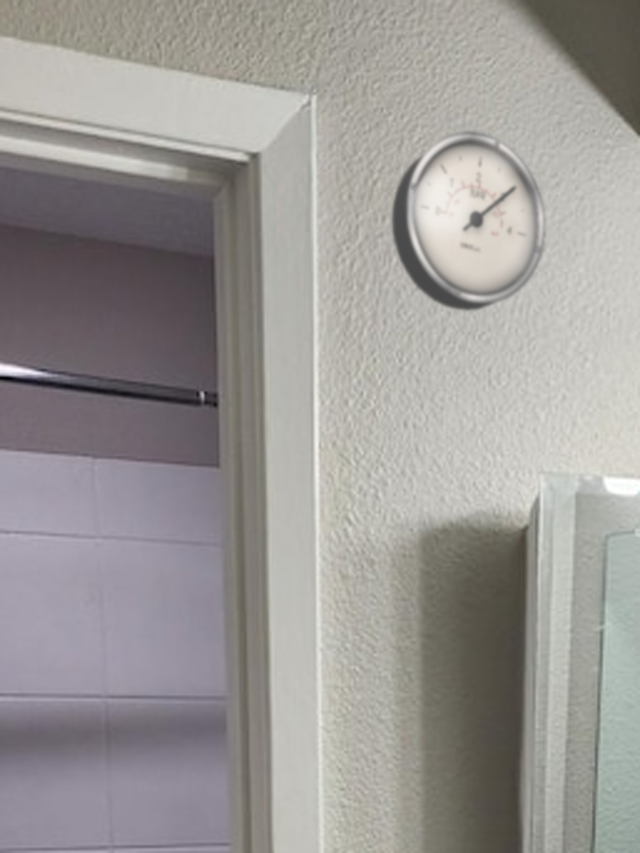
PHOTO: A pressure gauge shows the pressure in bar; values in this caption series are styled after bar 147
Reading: bar 3
